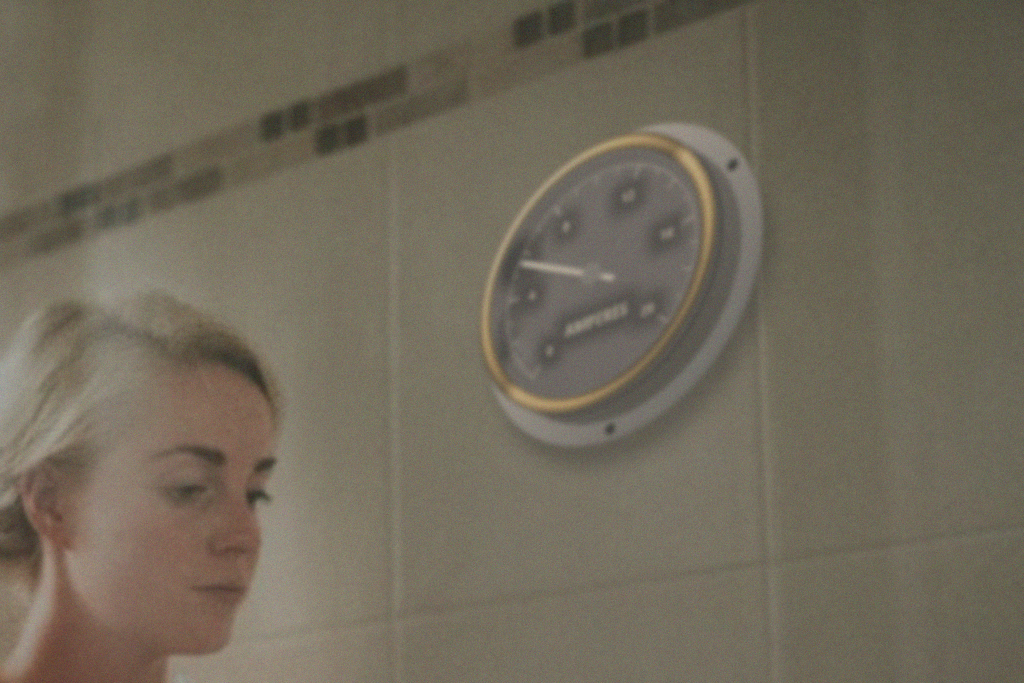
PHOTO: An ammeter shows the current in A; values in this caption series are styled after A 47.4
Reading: A 5.5
